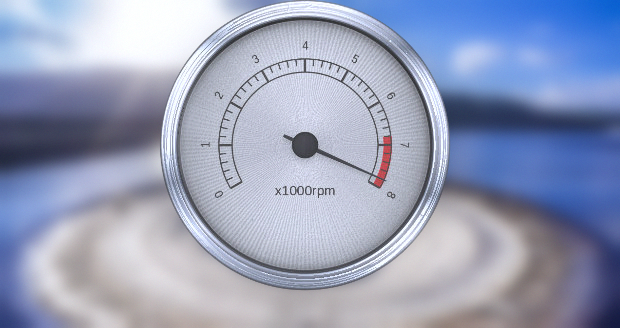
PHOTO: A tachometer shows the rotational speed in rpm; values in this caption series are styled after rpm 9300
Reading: rpm 7800
